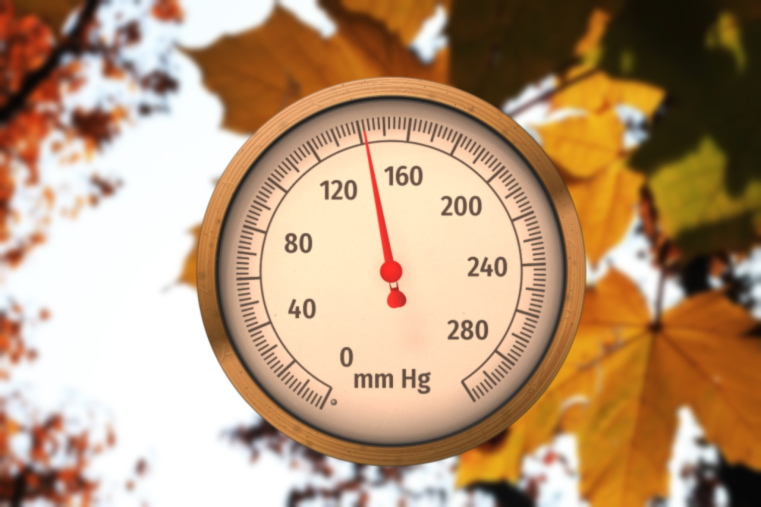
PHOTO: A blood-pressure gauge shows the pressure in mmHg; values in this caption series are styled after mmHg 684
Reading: mmHg 142
